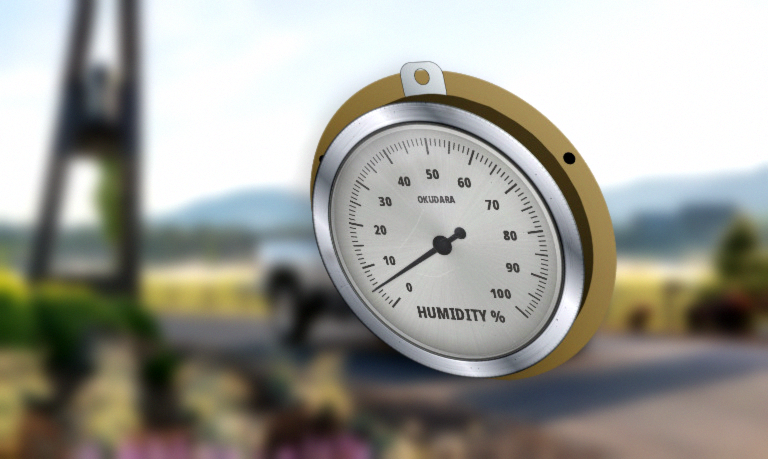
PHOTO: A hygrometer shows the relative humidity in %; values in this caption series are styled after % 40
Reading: % 5
